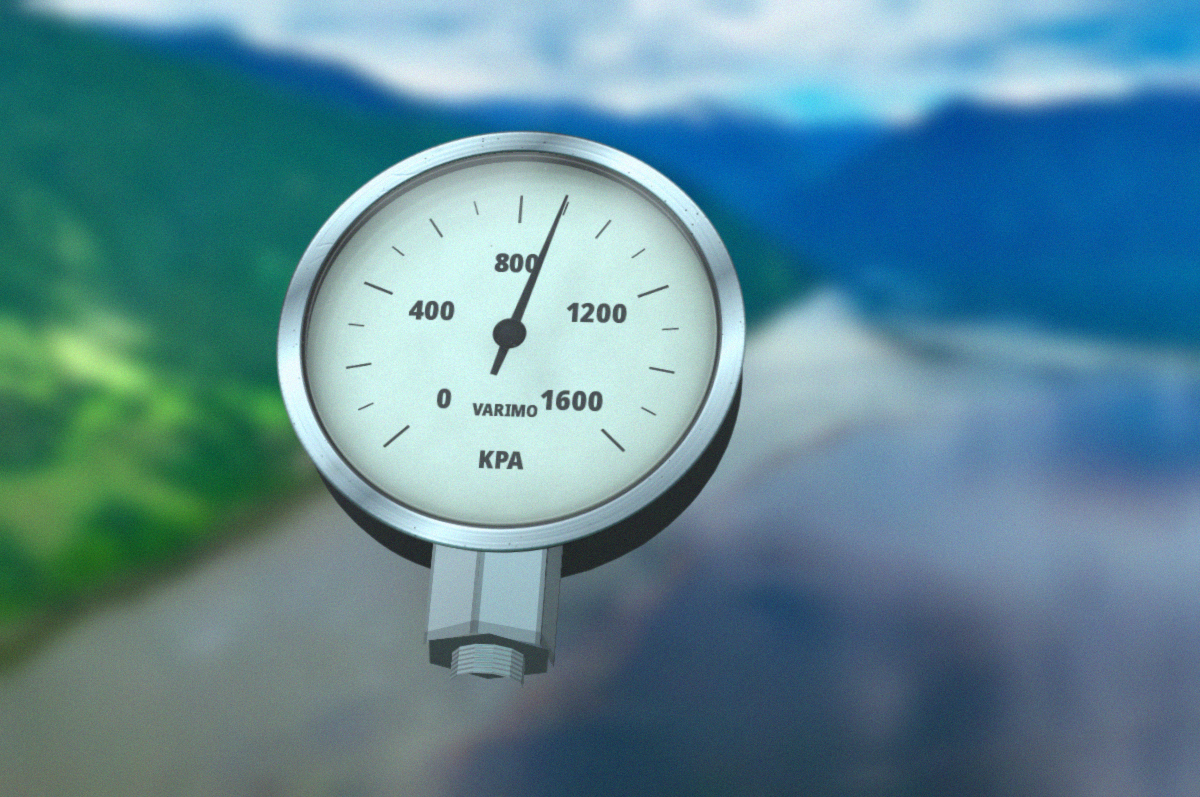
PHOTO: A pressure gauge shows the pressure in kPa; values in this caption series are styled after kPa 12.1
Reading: kPa 900
